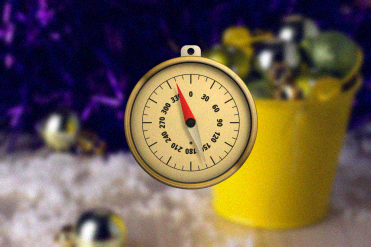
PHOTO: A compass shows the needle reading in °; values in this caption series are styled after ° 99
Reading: ° 340
